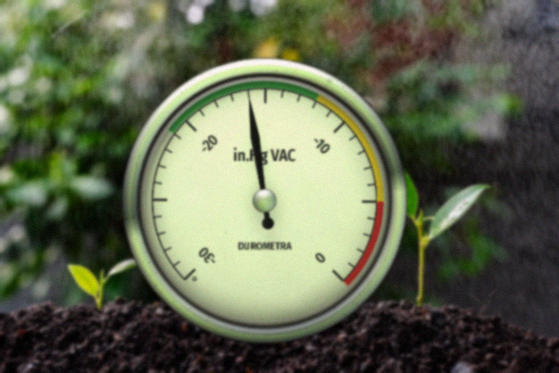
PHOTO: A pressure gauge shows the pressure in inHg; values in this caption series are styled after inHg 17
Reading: inHg -16
